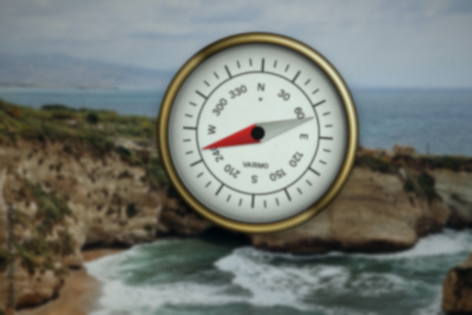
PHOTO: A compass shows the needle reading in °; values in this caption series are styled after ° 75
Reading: ° 250
